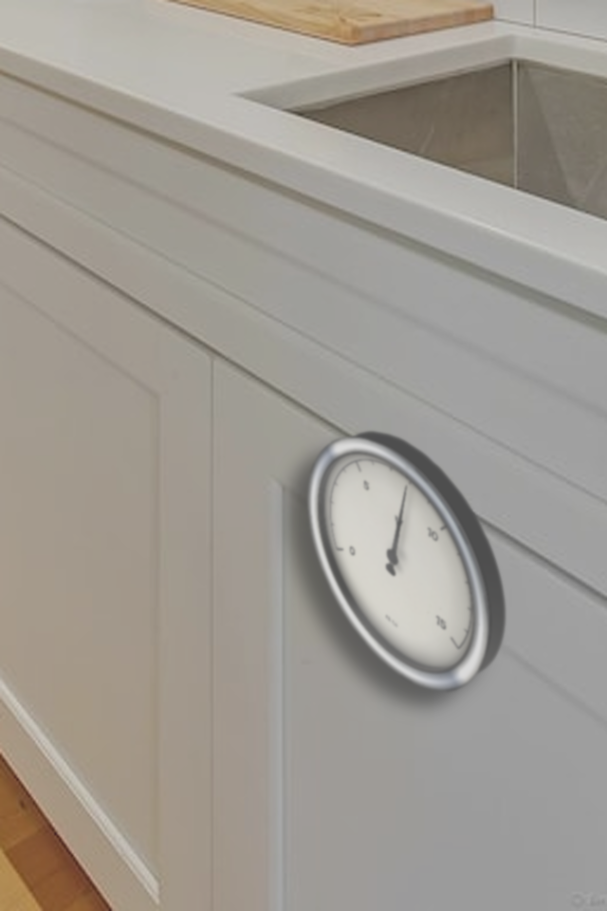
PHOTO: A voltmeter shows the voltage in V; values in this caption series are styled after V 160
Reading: V 8
